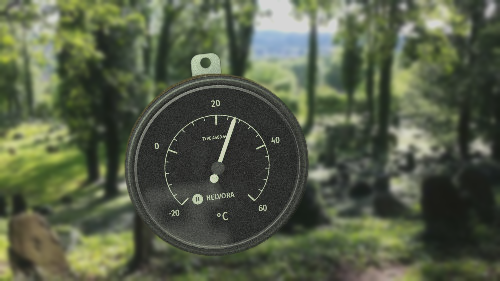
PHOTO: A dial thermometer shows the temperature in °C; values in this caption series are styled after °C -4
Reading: °C 26
